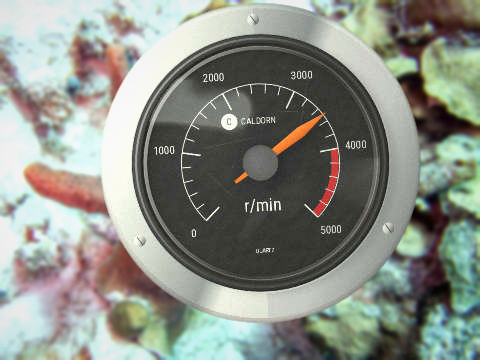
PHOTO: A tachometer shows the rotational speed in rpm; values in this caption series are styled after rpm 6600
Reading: rpm 3500
